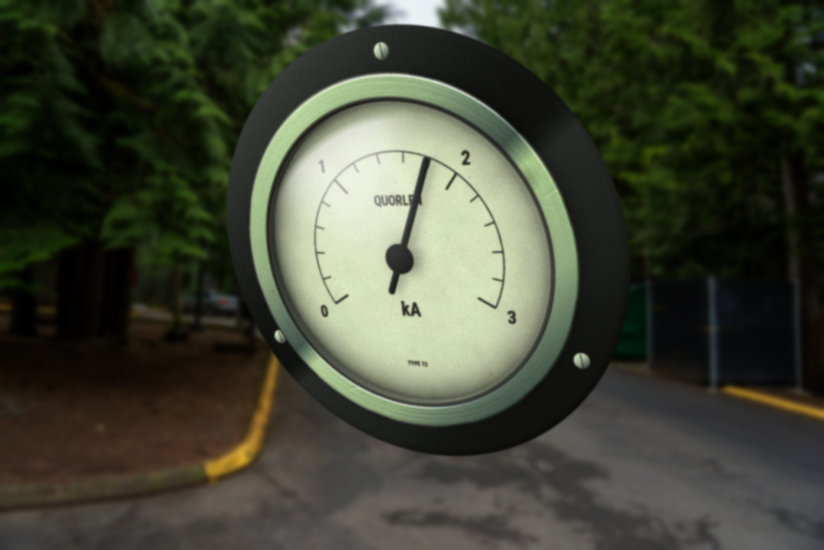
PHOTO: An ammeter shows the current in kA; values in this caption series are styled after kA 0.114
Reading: kA 1.8
